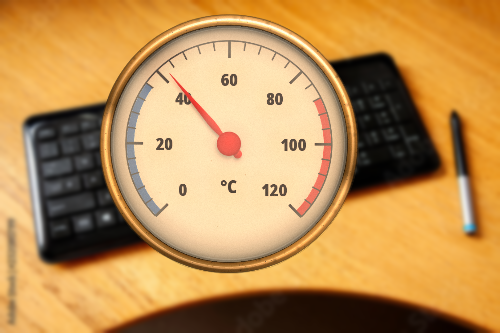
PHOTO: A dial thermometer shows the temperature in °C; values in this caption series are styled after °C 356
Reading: °C 42
